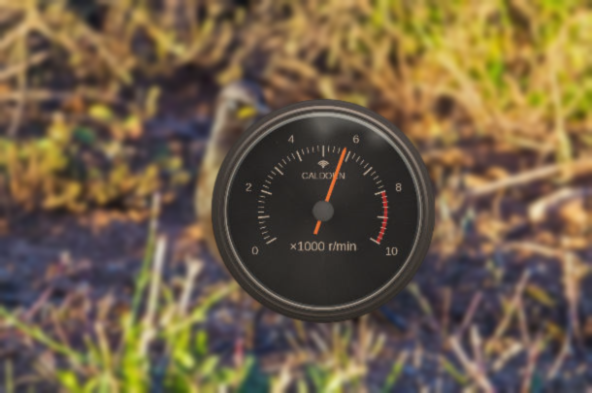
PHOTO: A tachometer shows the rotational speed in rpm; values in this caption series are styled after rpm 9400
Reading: rpm 5800
